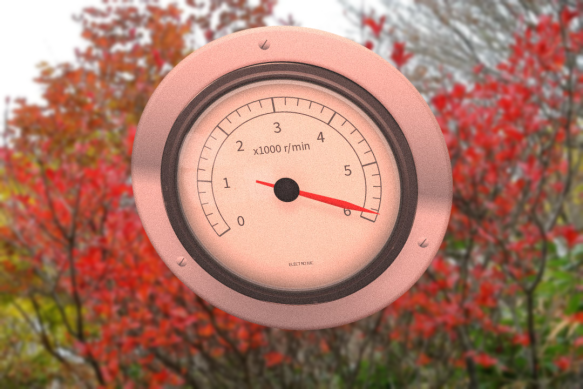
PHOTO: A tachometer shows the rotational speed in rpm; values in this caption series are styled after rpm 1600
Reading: rpm 5800
